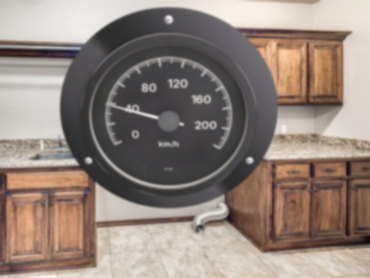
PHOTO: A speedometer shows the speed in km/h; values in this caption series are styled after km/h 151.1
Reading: km/h 40
